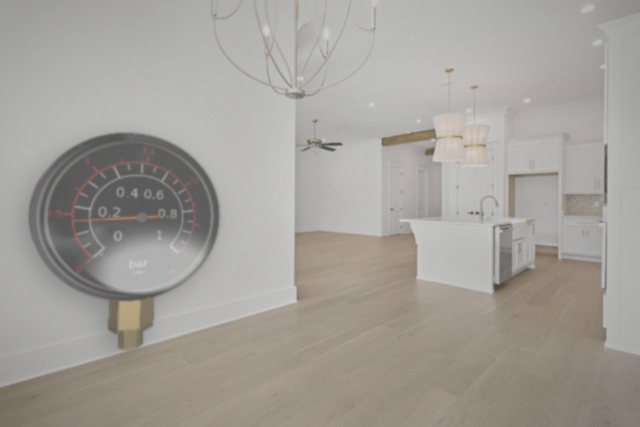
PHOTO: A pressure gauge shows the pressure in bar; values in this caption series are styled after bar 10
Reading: bar 0.15
